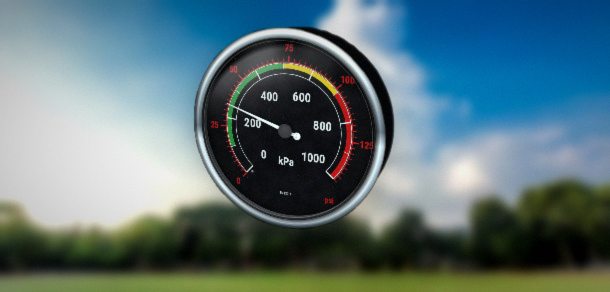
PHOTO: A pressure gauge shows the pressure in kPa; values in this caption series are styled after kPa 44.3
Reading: kPa 250
